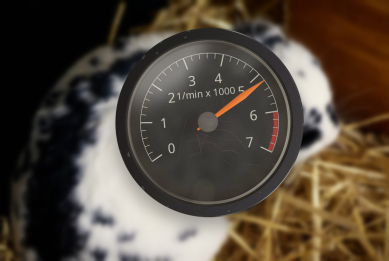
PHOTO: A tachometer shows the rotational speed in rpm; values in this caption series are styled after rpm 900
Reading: rpm 5200
